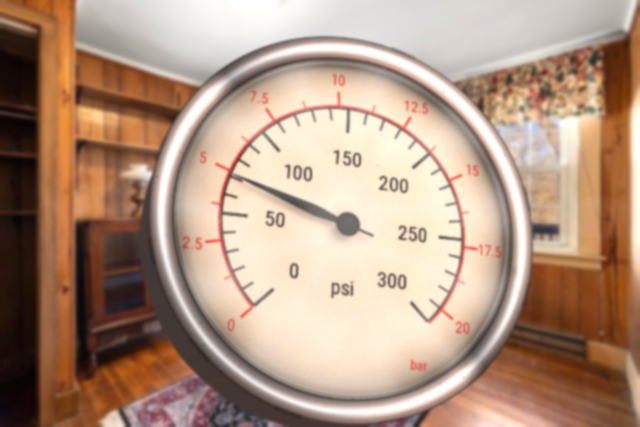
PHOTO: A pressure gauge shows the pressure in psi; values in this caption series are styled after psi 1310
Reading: psi 70
